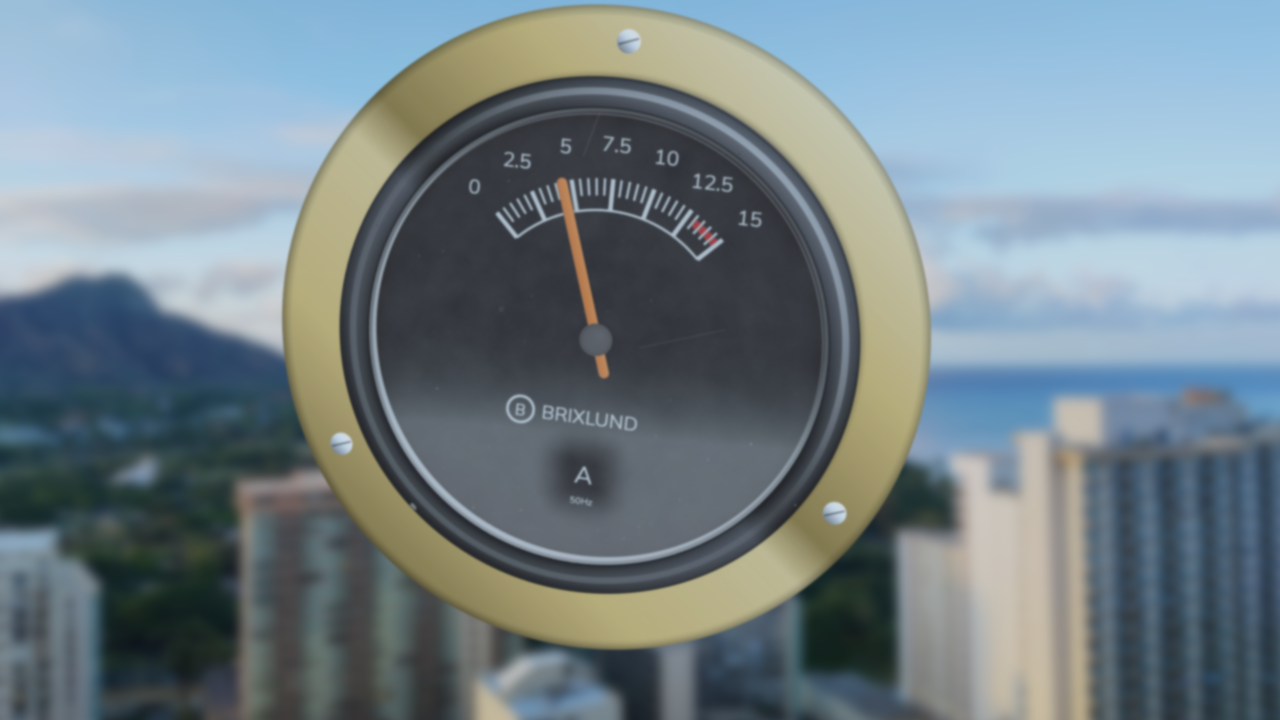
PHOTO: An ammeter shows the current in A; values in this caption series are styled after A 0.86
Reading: A 4.5
